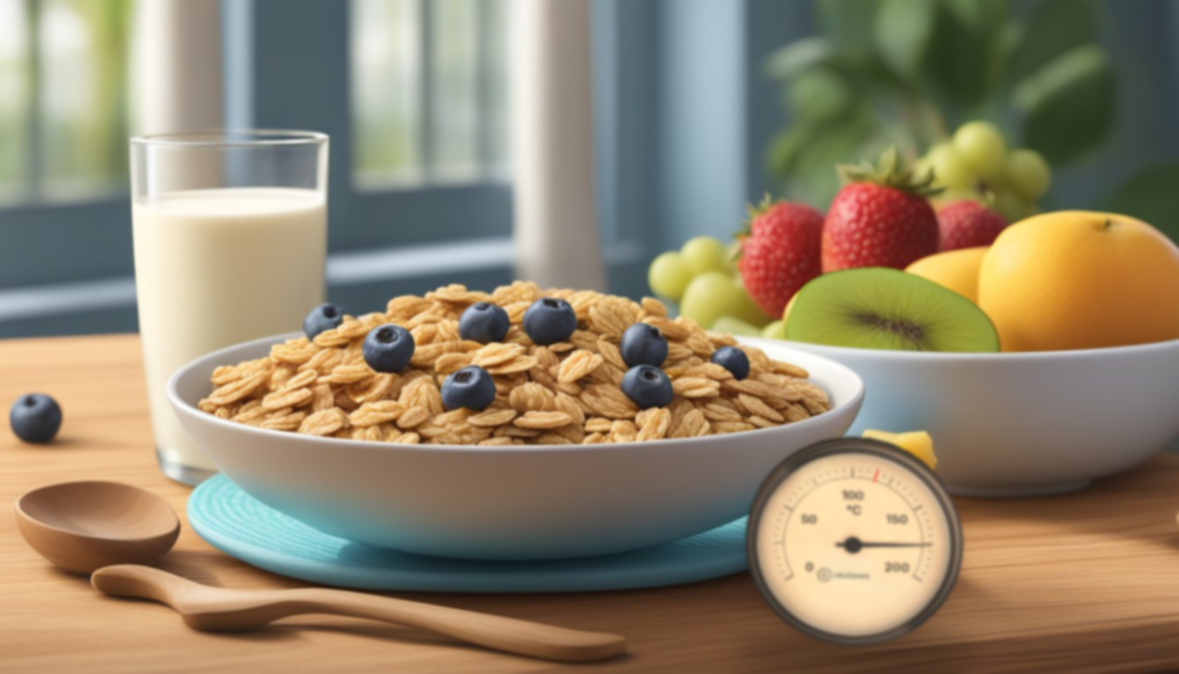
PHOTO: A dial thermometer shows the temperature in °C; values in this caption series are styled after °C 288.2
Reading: °C 175
